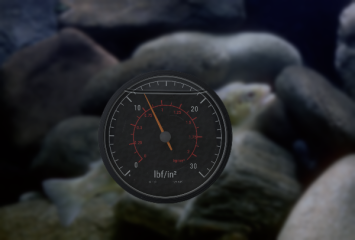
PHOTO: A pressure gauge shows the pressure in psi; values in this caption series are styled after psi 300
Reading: psi 12
